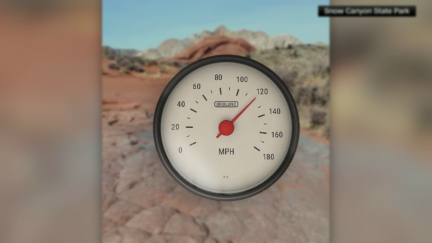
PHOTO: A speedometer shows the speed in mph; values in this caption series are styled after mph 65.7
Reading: mph 120
